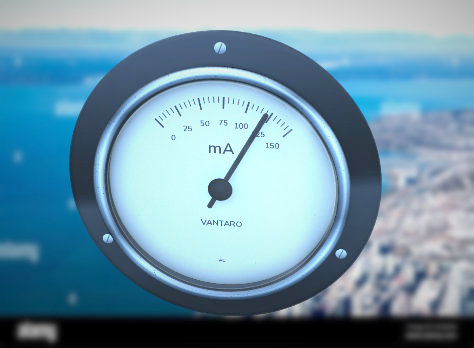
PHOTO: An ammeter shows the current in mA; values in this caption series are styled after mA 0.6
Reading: mA 120
